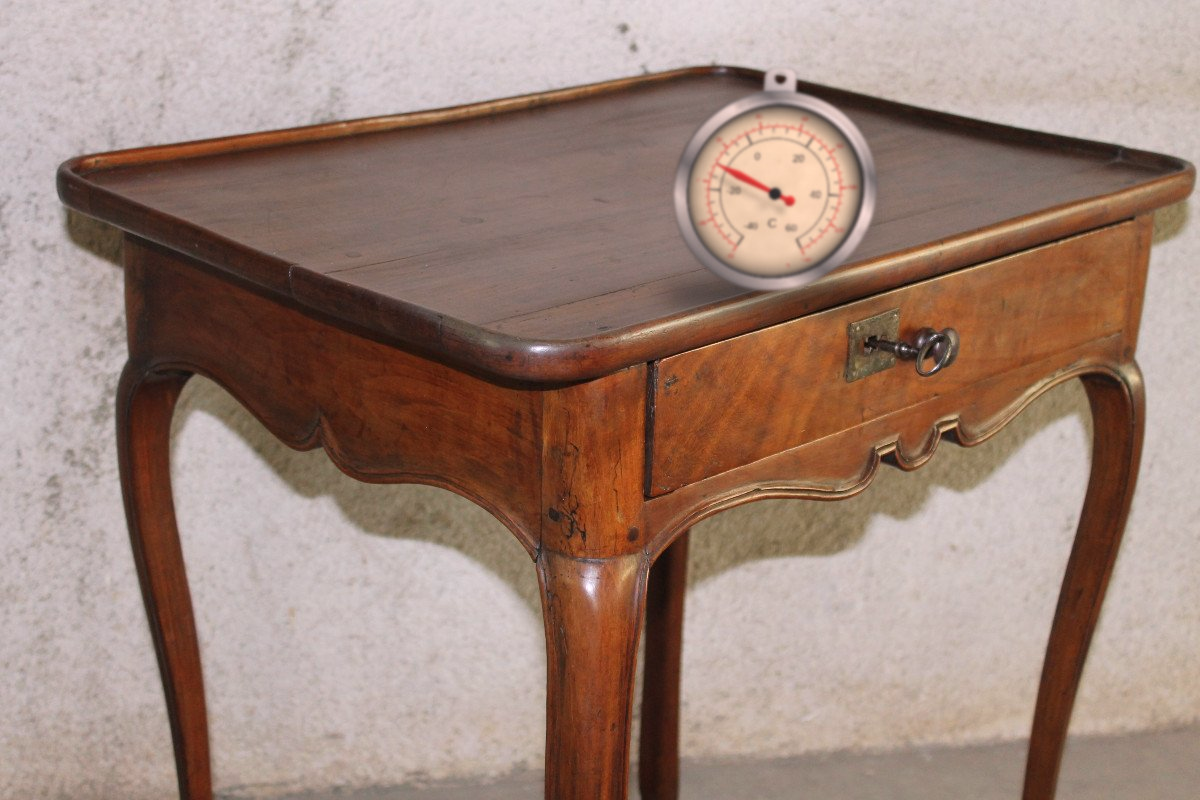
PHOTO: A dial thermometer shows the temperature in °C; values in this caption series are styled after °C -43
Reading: °C -12
